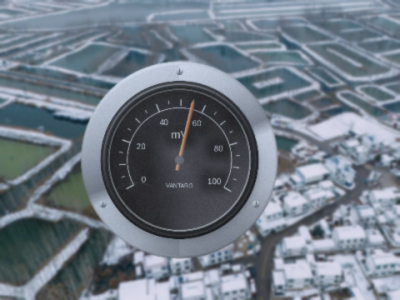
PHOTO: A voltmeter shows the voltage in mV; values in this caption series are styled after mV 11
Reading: mV 55
